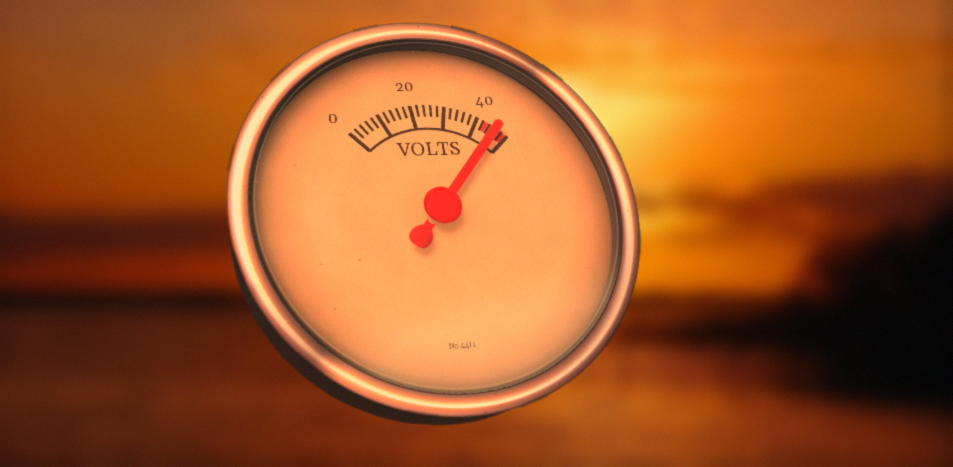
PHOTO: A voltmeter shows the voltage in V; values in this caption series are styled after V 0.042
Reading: V 46
